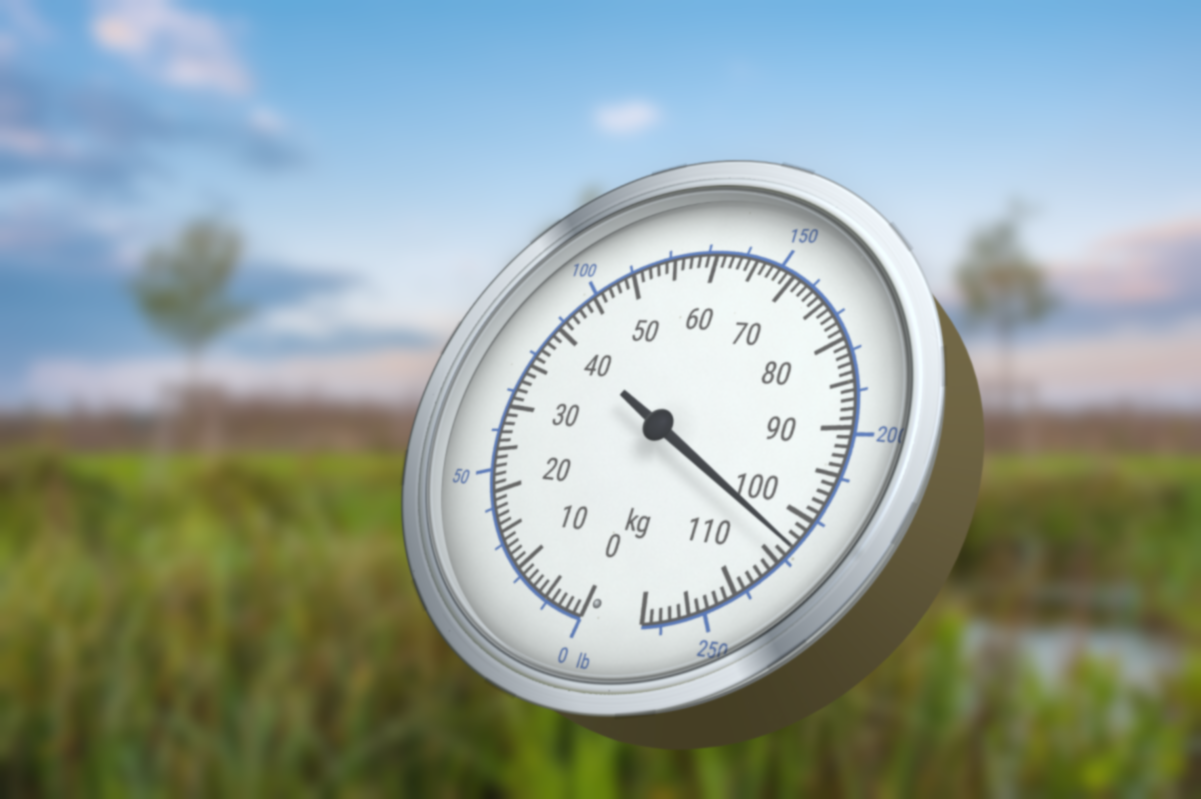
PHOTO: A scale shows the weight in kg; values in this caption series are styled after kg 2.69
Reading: kg 103
